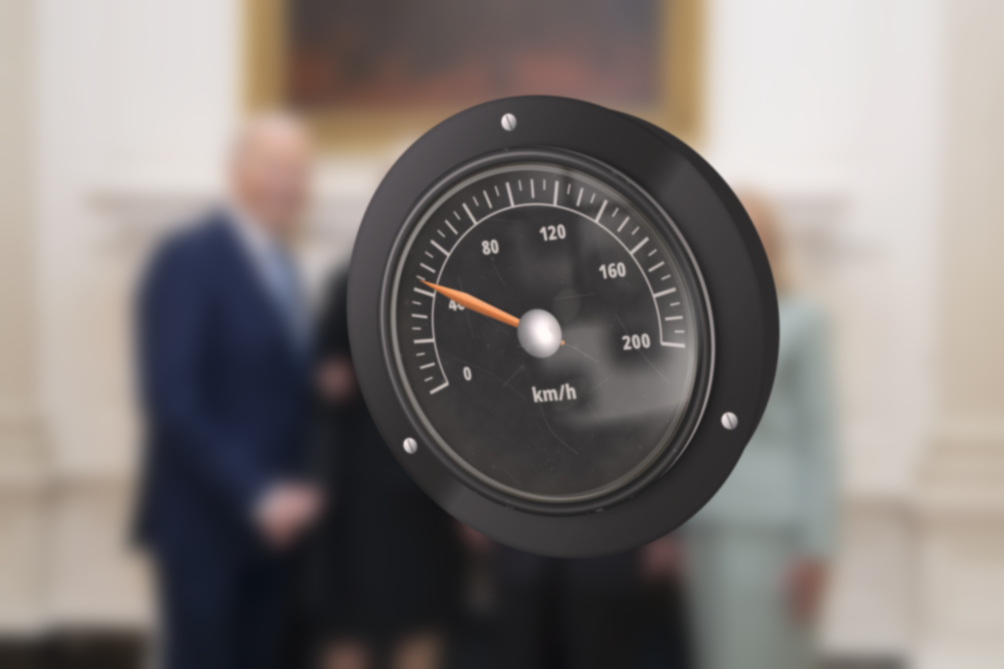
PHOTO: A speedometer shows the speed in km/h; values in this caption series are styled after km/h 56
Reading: km/h 45
